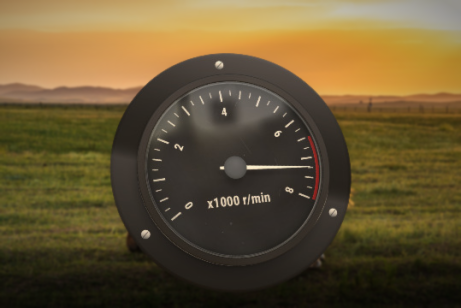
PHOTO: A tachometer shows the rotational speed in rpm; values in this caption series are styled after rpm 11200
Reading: rpm 7250
